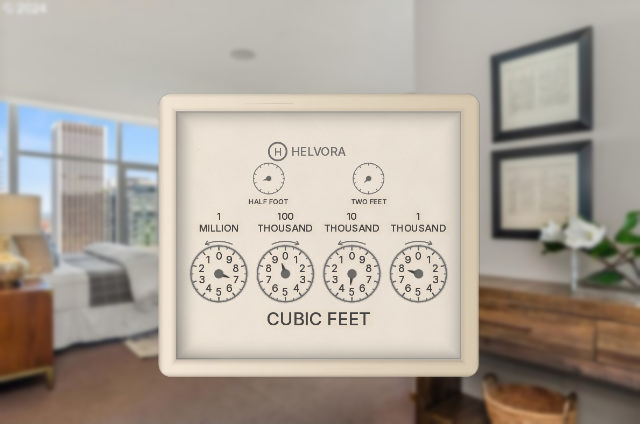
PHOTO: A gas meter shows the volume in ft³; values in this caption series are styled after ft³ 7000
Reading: ft³ 694800
